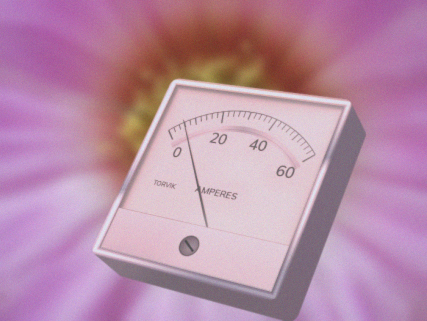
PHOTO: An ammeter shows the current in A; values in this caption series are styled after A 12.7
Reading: A 6
